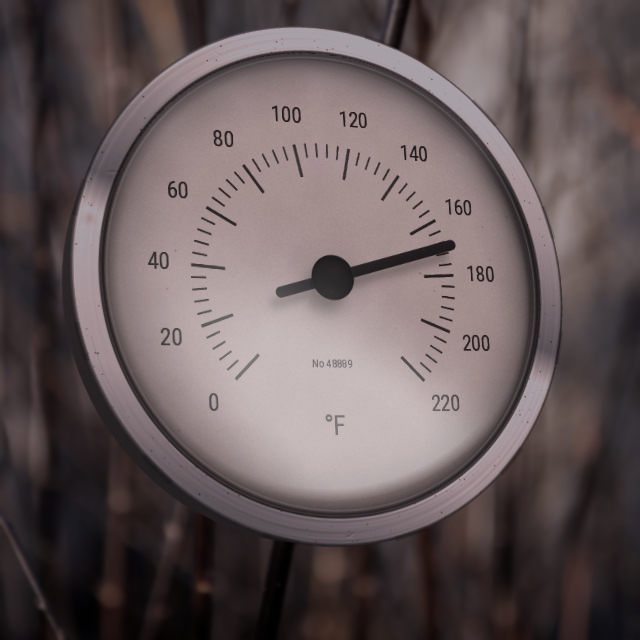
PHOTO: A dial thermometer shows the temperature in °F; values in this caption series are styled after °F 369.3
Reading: °F 170
